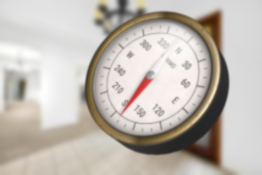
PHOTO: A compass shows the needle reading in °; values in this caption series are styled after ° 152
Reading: ° 170
